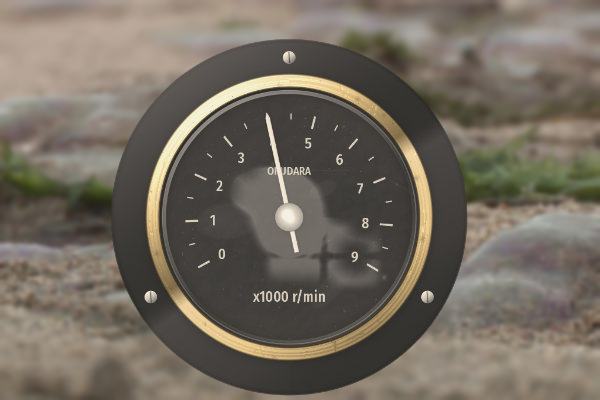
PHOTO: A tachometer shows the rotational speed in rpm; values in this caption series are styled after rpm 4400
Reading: rpm 4000
